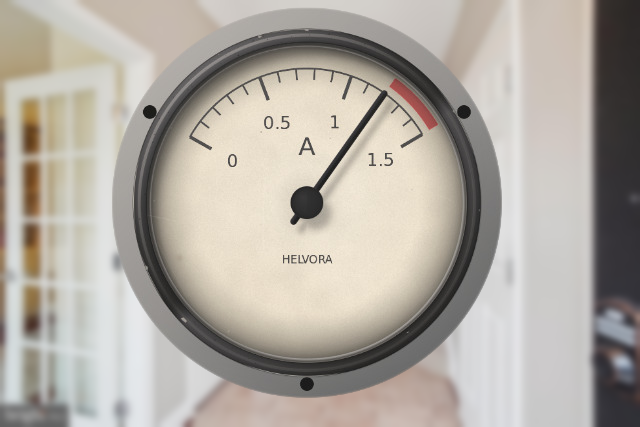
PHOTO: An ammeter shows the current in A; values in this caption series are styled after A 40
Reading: A 1.2
